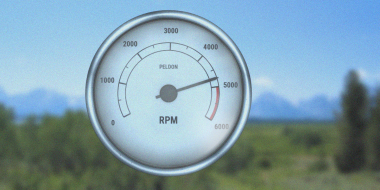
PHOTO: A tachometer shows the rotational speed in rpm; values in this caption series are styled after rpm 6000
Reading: rpm 4750
